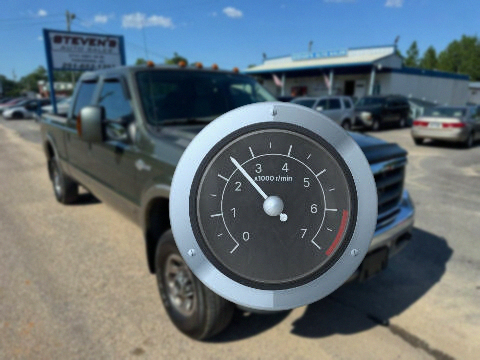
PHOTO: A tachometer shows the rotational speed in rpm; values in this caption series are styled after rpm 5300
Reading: rpm 2500
